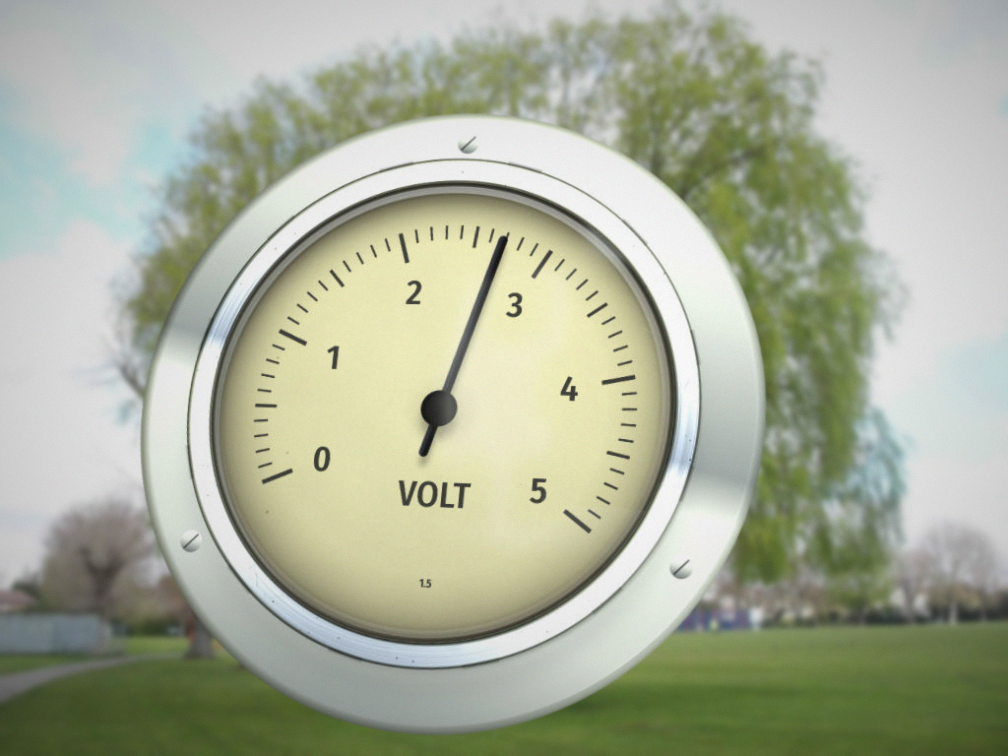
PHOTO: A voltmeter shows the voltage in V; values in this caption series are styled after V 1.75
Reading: V 2.7
